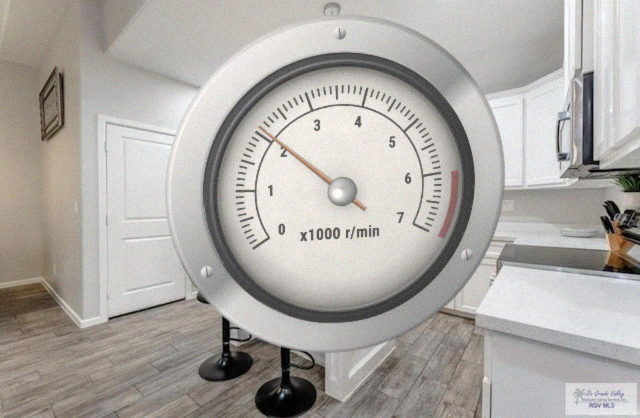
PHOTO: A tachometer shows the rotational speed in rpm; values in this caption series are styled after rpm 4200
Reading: rpm 2100
